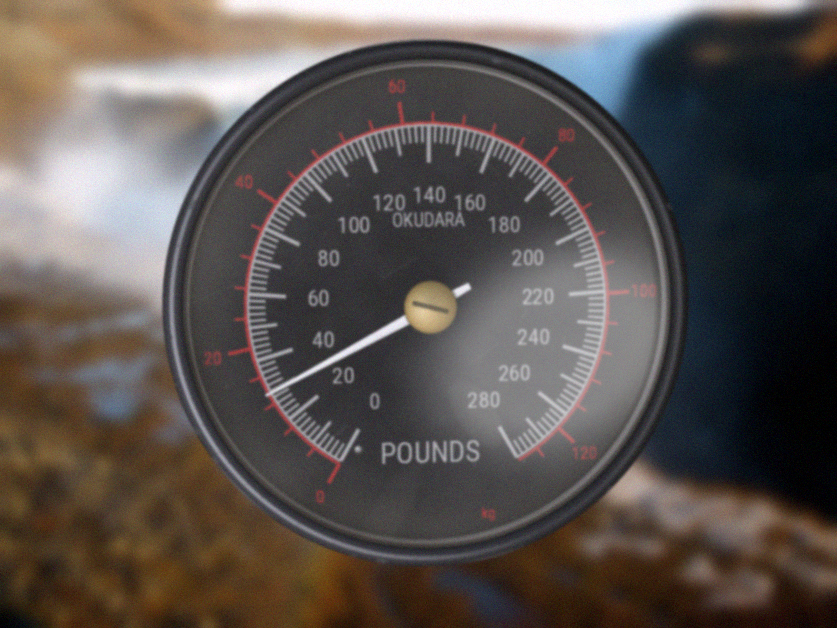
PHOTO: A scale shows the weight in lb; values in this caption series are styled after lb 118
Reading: lb 30
